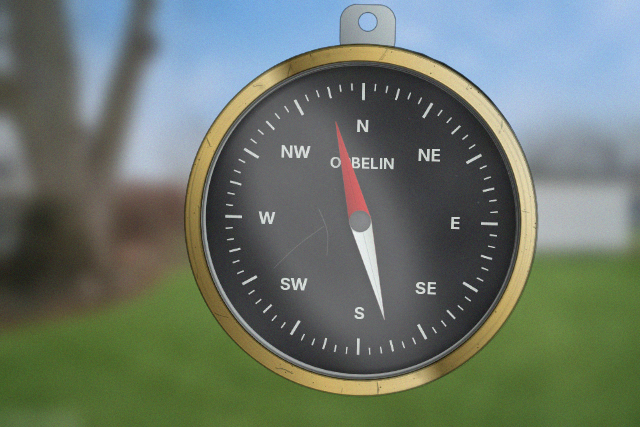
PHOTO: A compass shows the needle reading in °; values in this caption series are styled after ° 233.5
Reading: ° 345
